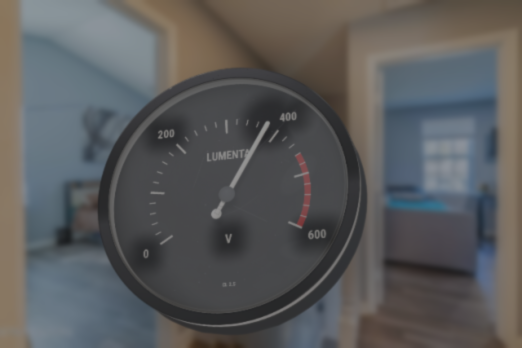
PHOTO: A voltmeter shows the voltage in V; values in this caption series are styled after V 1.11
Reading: V 380
